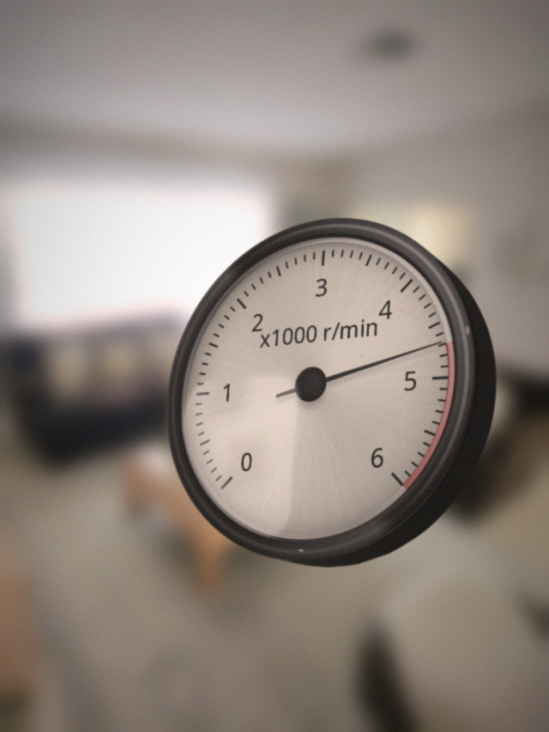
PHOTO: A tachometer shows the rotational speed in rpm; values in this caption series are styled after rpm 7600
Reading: rpm 4700
